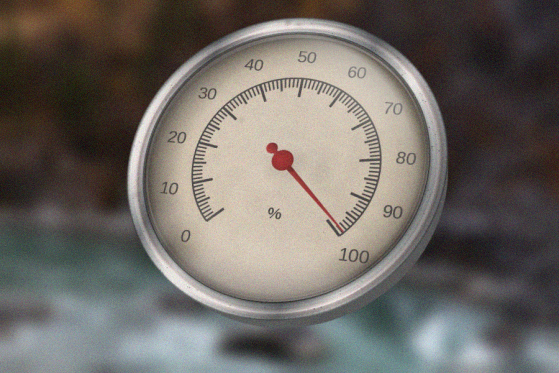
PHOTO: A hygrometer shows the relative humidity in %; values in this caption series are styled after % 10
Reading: % 99
